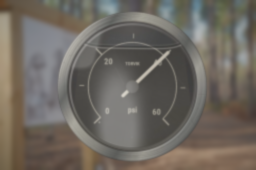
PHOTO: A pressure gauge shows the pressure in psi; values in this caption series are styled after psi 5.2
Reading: psi 40
